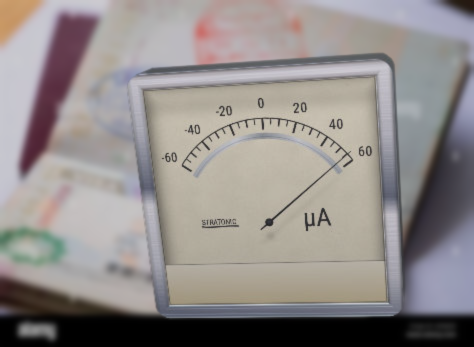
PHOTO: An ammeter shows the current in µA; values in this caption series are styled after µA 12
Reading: µA 55
